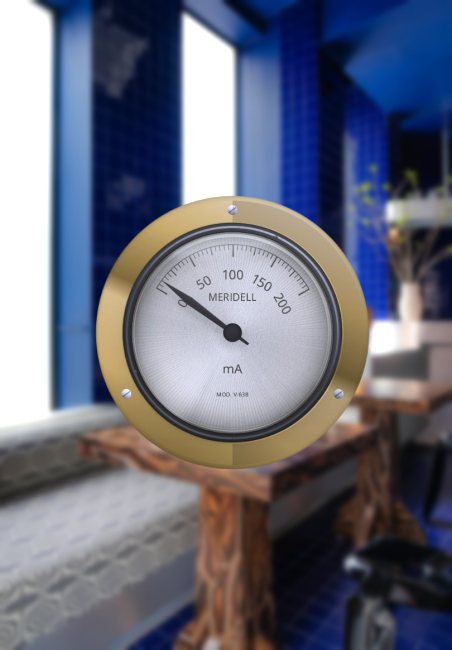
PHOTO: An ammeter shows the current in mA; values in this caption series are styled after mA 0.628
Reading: mA 10
